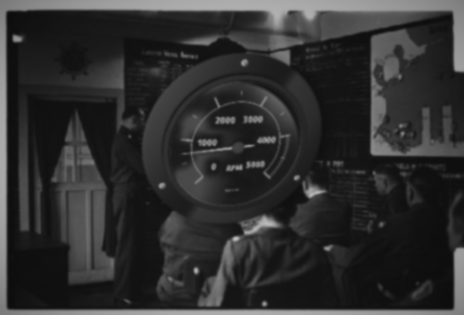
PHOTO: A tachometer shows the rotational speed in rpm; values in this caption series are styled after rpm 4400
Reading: rpm 750
